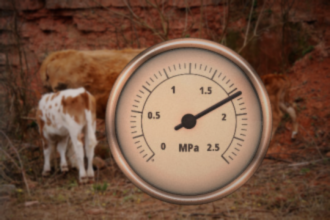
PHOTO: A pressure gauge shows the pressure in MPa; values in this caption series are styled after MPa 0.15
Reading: MPa 1.8
